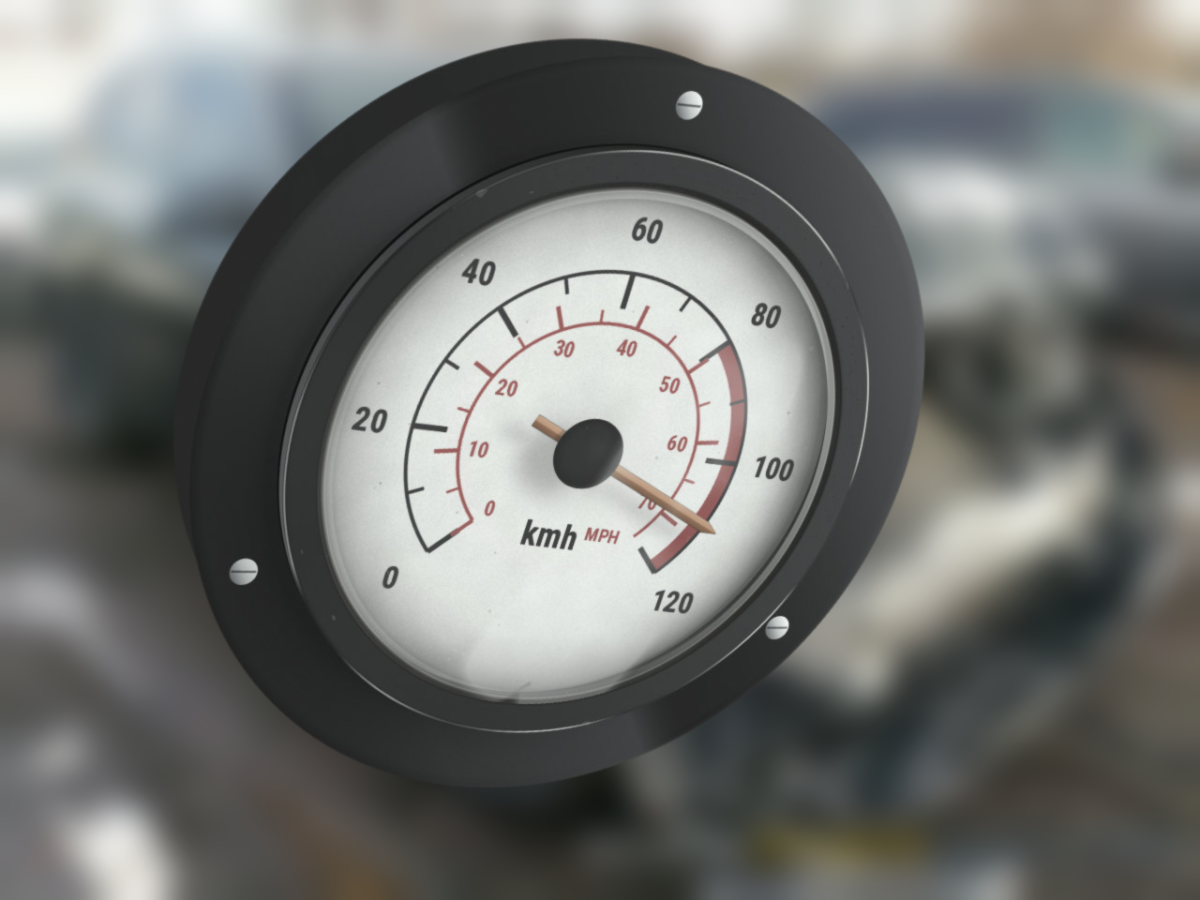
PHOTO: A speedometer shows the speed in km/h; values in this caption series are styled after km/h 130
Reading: km/h 110
